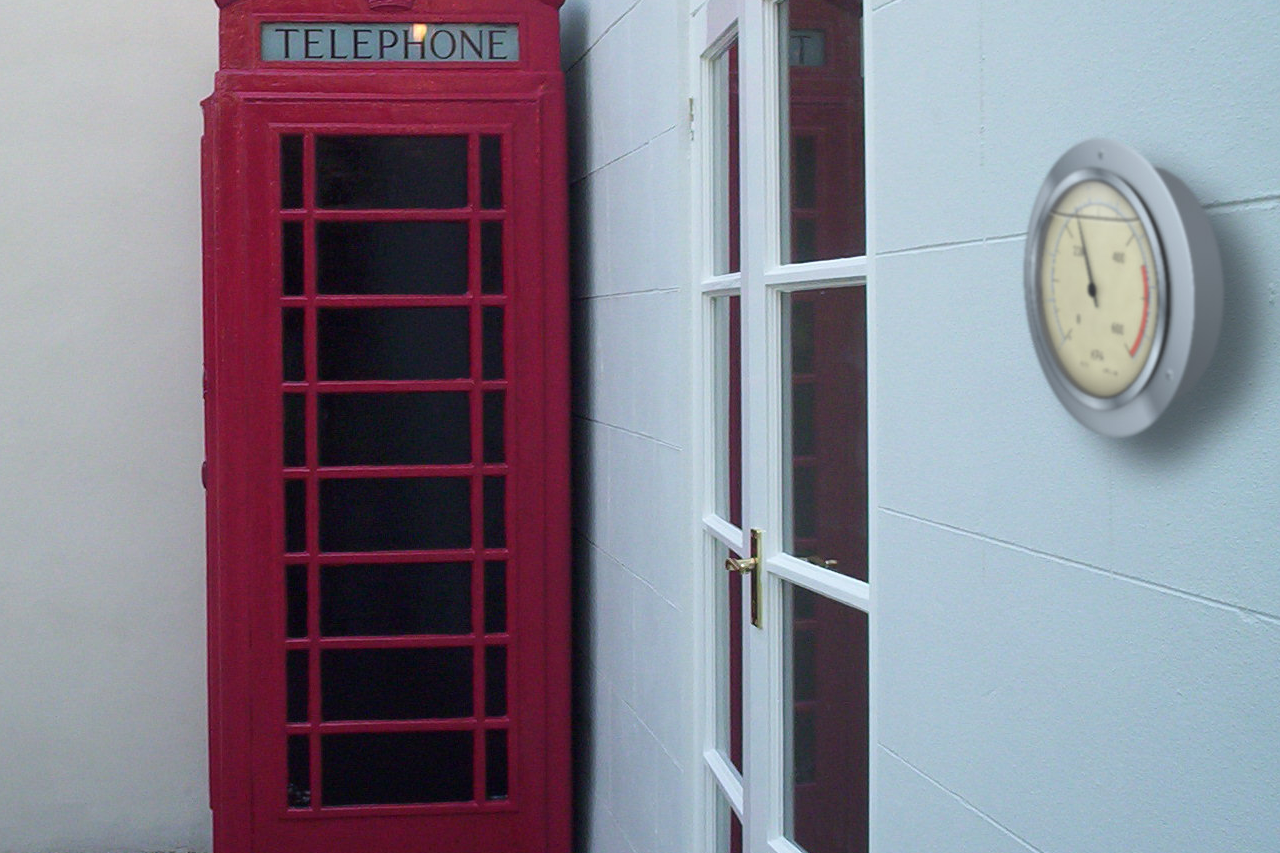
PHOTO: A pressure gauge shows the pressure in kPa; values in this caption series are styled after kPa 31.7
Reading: kPa 250
